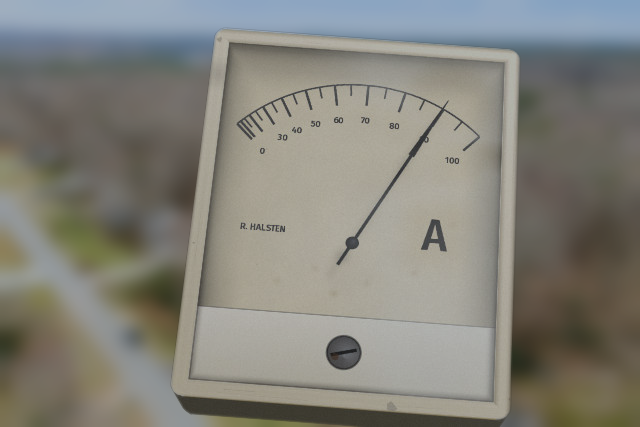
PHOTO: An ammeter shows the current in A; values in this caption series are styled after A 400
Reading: A 90
